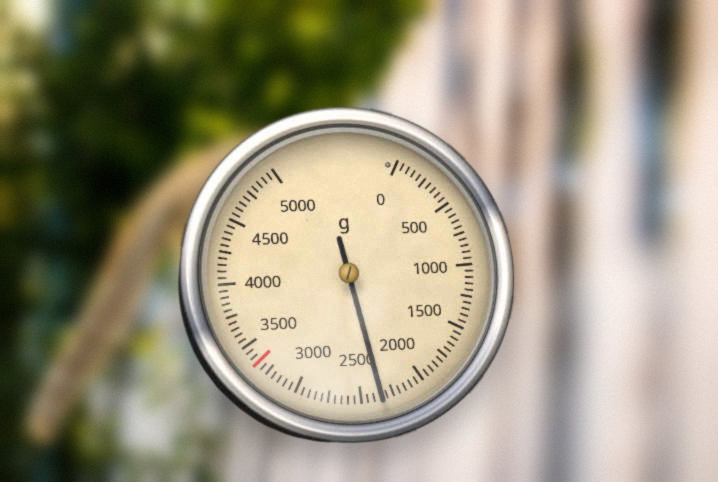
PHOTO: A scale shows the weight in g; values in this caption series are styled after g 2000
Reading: g 2350
